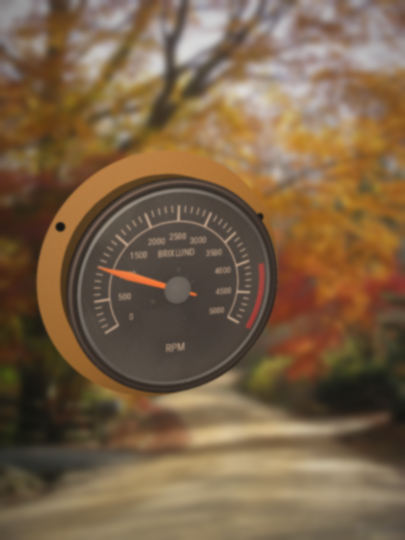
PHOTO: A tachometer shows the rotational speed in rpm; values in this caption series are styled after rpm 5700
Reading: rpm 1000
